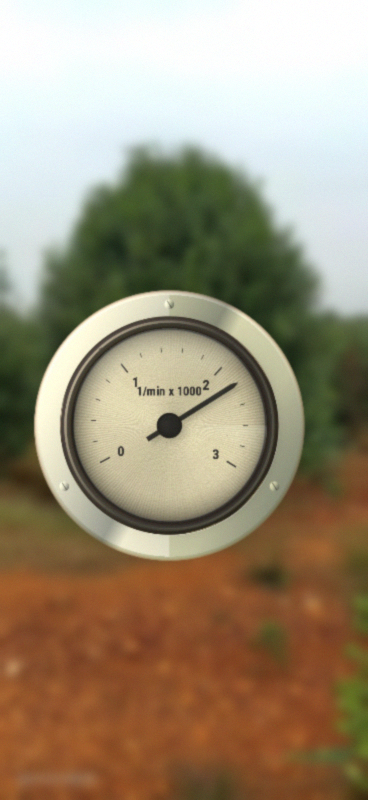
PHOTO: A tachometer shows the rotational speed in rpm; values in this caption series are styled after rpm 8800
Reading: rpm 2200
